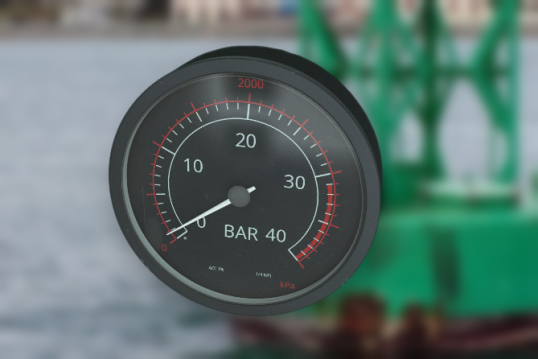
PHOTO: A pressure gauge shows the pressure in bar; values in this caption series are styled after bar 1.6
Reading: bar 1
